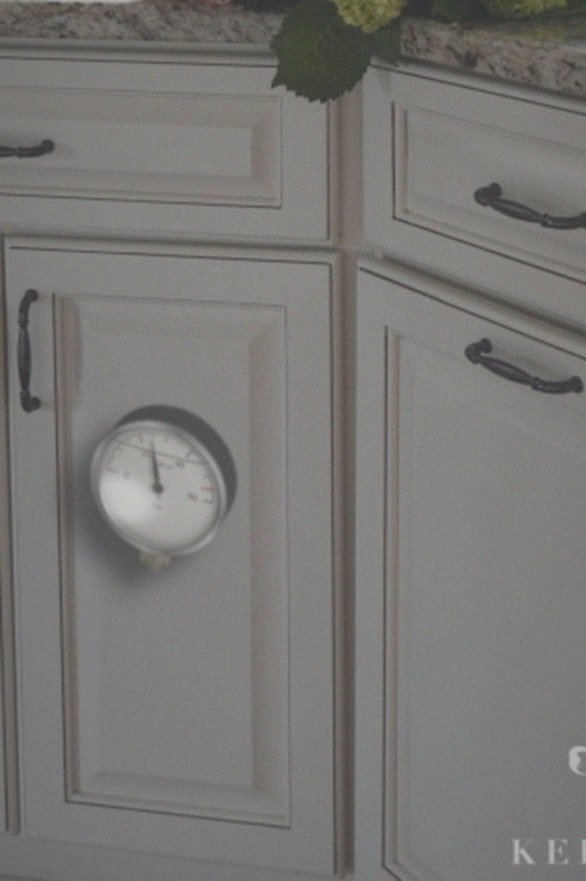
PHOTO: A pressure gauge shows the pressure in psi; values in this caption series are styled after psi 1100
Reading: psi 25
